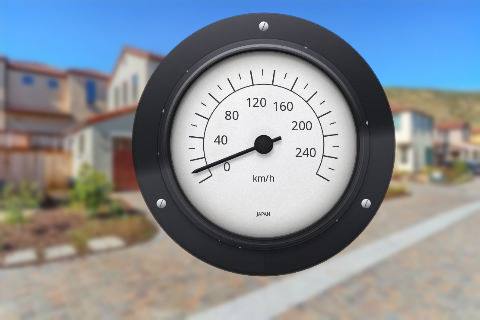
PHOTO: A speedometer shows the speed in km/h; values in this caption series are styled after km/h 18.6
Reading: km/h 10
